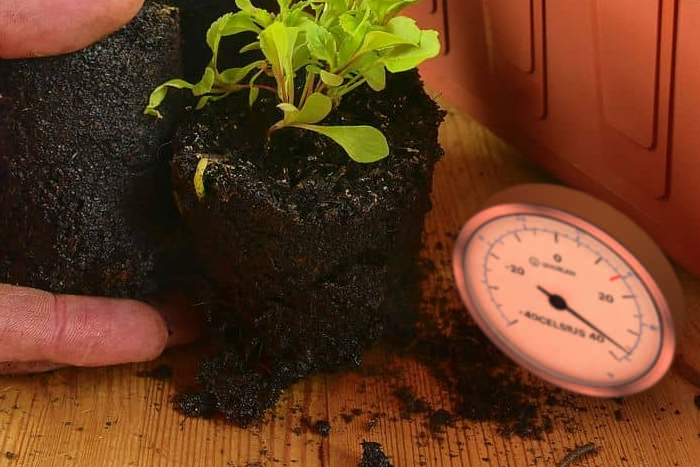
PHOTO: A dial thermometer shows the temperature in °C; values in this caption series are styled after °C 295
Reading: °C 35
